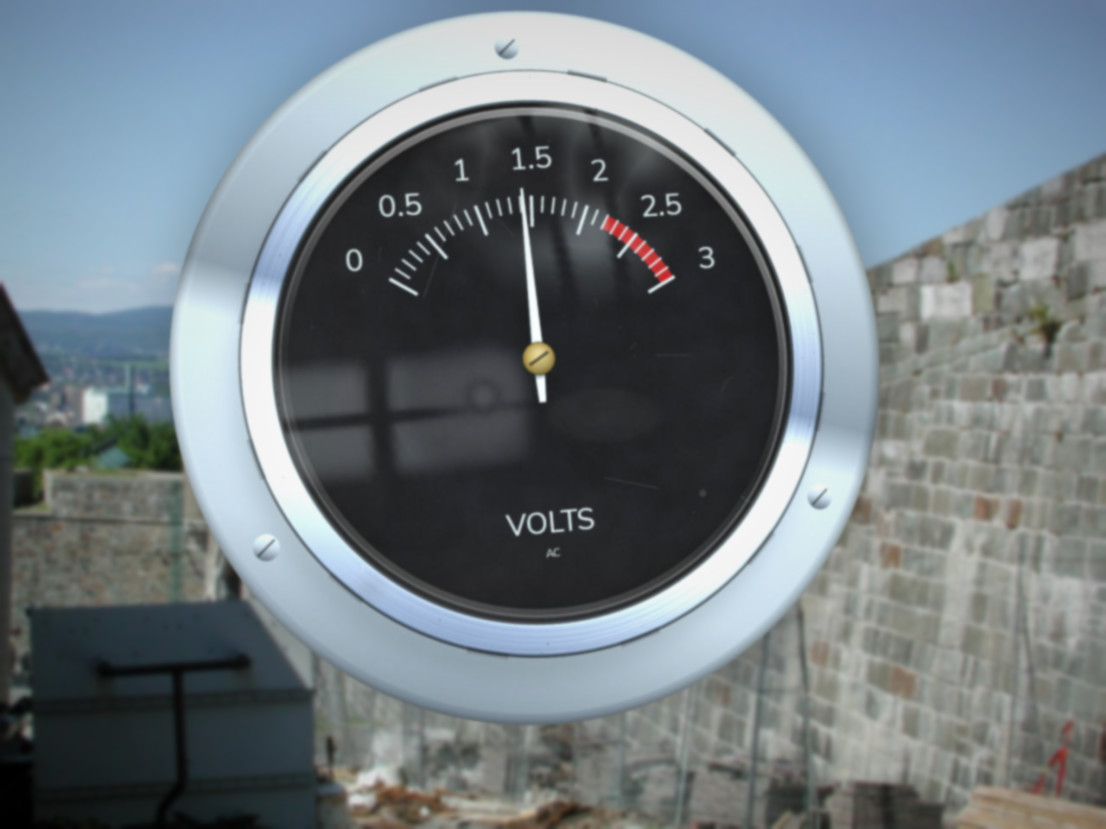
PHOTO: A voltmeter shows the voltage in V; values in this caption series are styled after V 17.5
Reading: V 1.4
